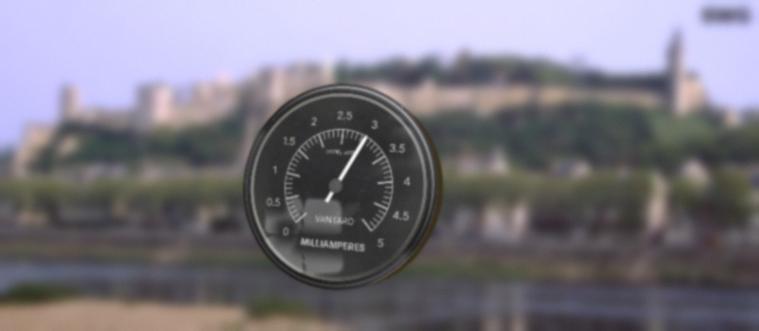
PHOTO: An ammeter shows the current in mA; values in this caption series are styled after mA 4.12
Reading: mA 3
